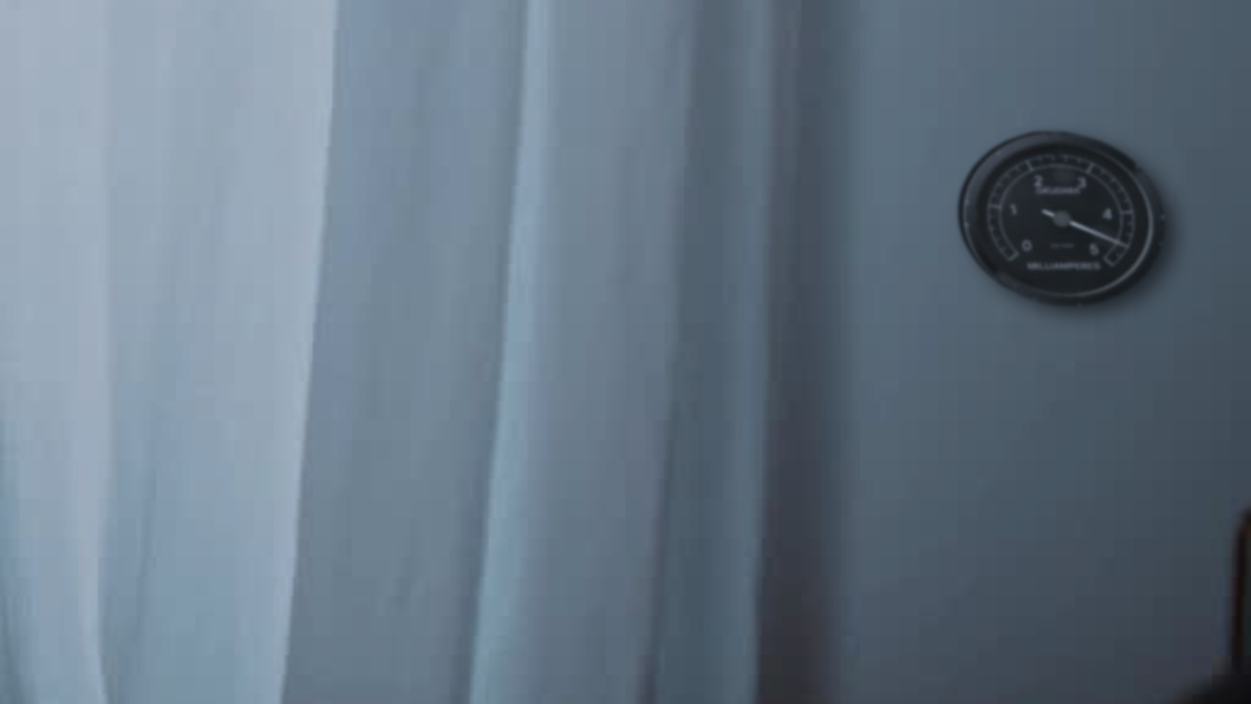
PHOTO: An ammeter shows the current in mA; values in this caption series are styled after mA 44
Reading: mA 4.6
